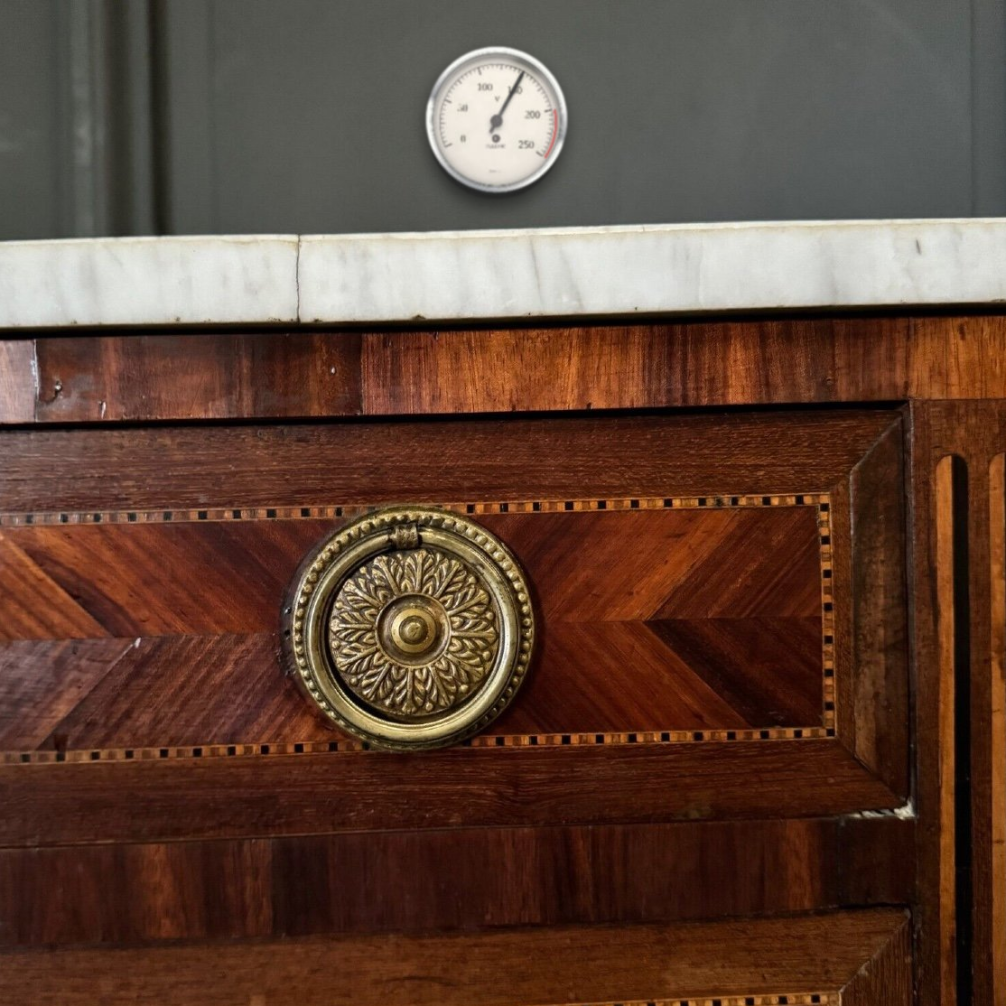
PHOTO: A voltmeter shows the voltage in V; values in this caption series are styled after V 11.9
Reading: V 150
